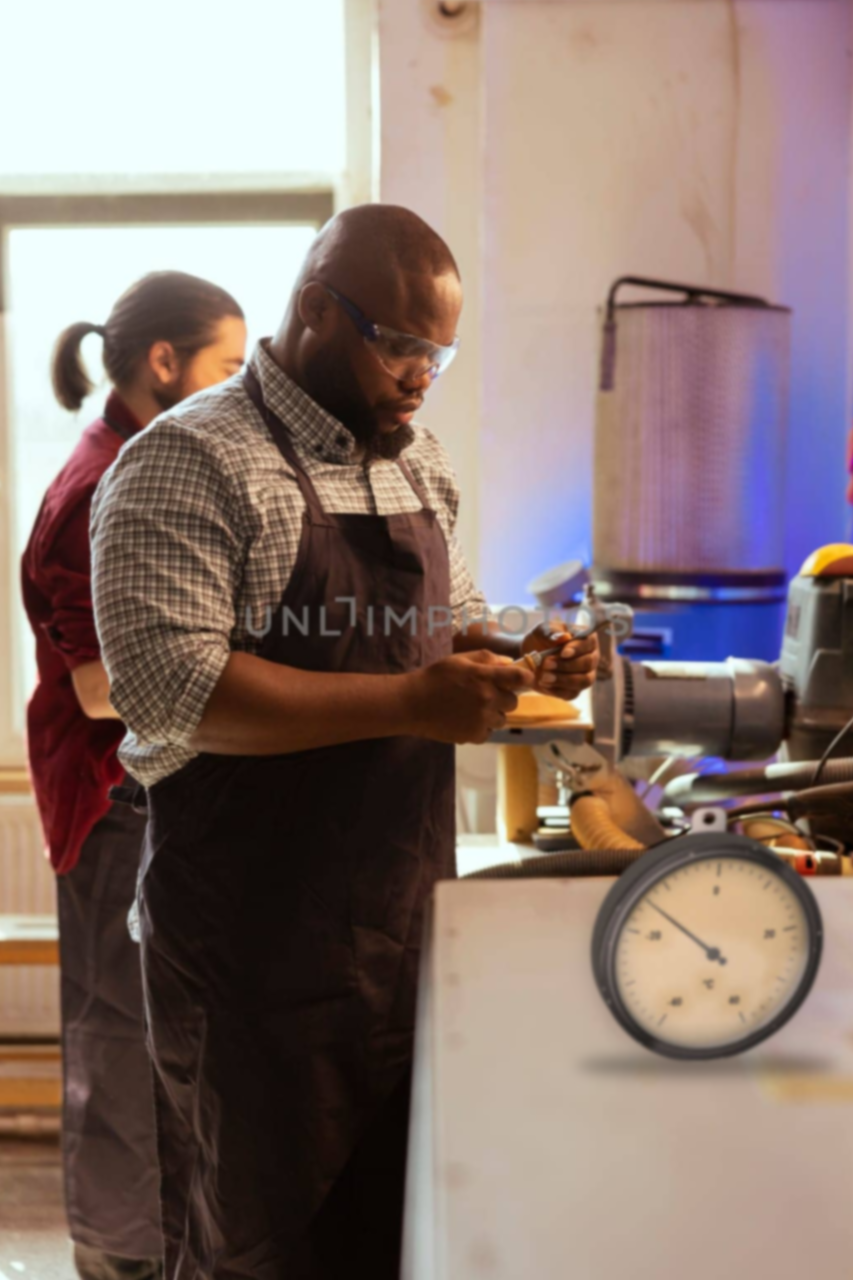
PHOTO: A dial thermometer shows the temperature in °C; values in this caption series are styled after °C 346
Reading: °C -14
